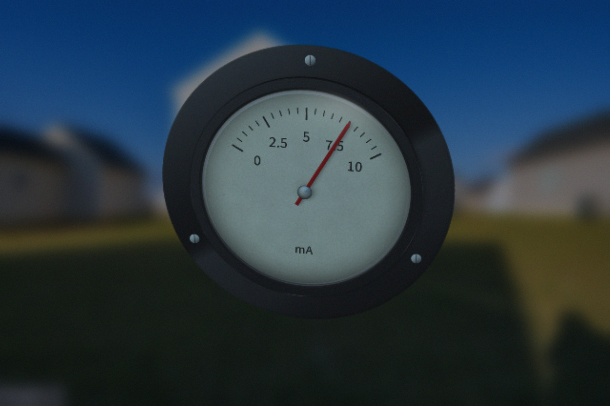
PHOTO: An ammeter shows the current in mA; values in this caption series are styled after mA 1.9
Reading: mA 7.5
